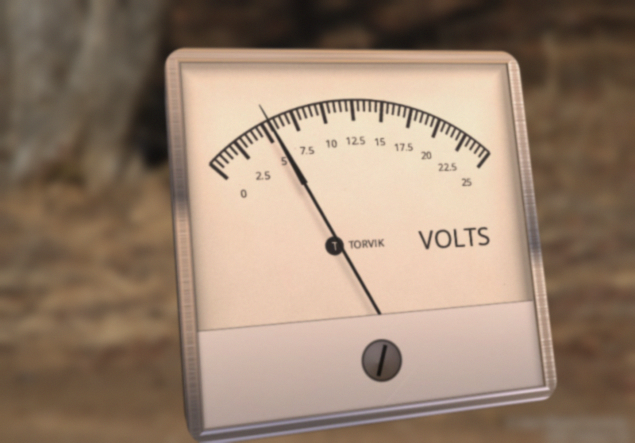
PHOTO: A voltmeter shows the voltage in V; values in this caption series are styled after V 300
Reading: V 5.5
